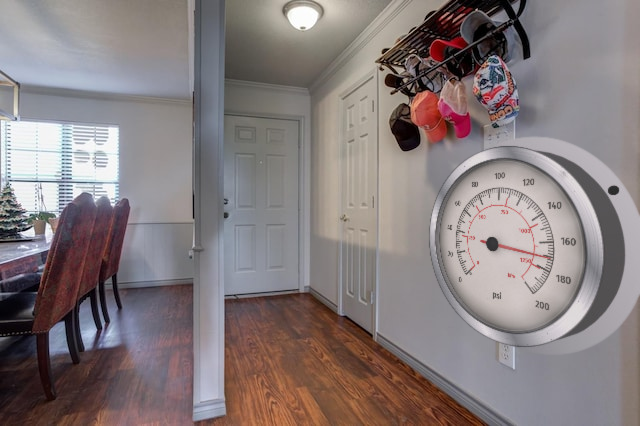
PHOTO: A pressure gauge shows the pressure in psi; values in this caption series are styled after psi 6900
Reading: psi 170
